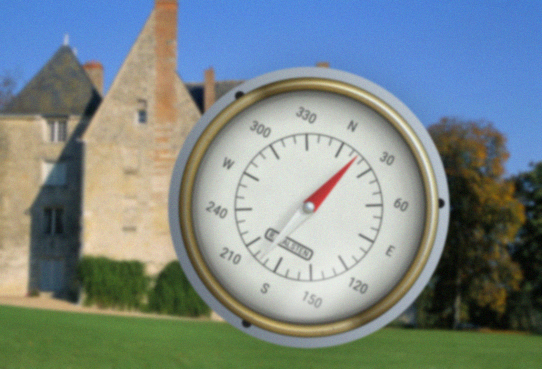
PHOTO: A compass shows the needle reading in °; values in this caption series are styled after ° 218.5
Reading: ° 15
